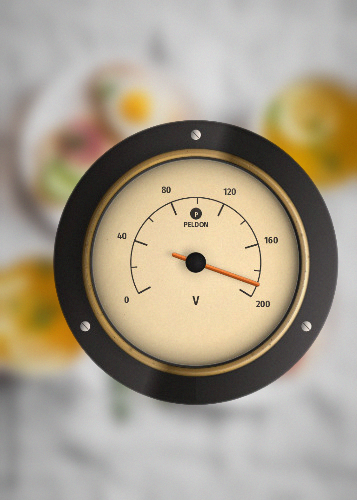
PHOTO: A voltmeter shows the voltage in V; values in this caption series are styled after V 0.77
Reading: V 190
